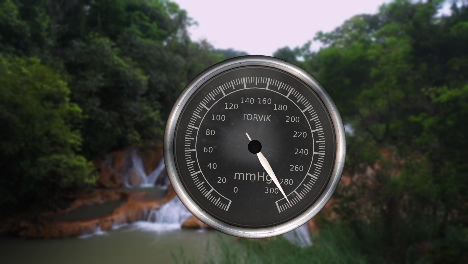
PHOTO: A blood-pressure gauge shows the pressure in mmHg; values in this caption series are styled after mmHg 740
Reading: mmHg 290
